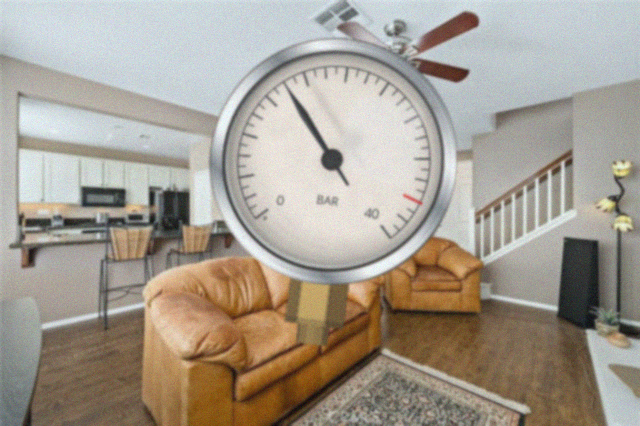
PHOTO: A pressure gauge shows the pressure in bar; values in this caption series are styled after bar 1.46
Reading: bar 14
